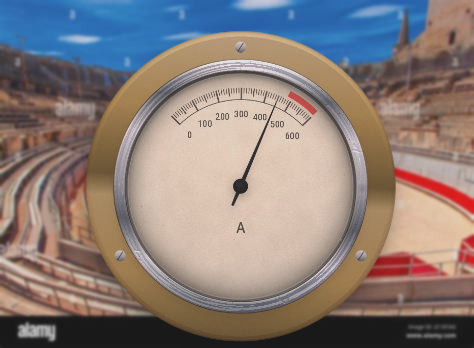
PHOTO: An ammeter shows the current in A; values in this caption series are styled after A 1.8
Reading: A 450
